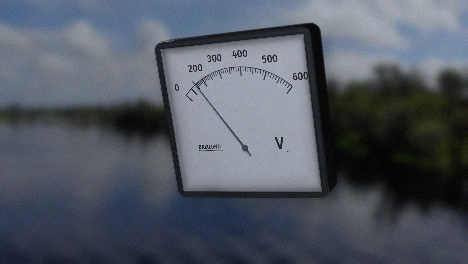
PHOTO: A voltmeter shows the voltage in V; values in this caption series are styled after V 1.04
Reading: V 150
